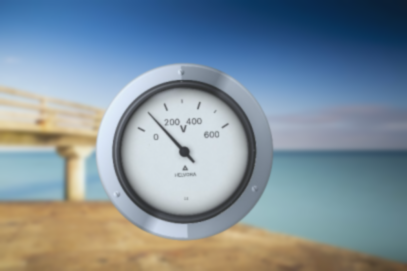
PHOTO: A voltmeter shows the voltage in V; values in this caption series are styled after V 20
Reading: V 100
